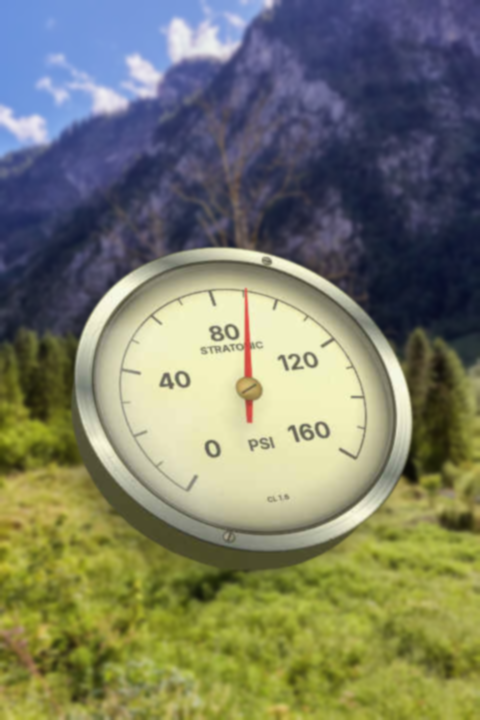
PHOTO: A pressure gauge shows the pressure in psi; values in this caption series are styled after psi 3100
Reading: psi 90
